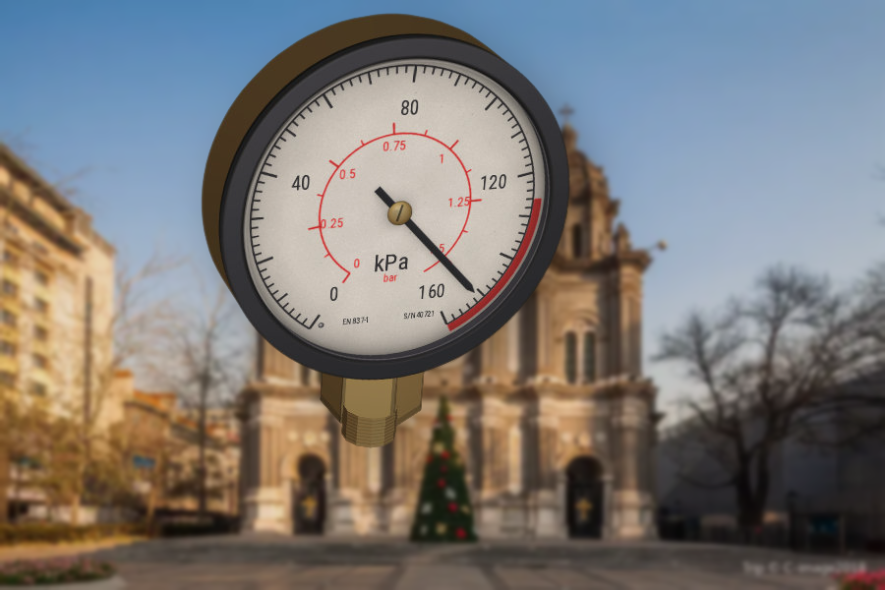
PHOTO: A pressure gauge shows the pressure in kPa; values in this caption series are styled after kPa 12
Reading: kPa 151
